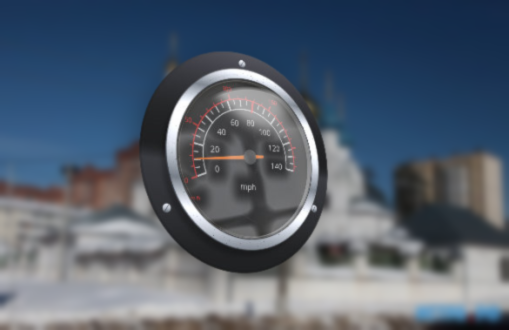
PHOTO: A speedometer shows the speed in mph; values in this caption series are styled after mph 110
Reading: mph 10
